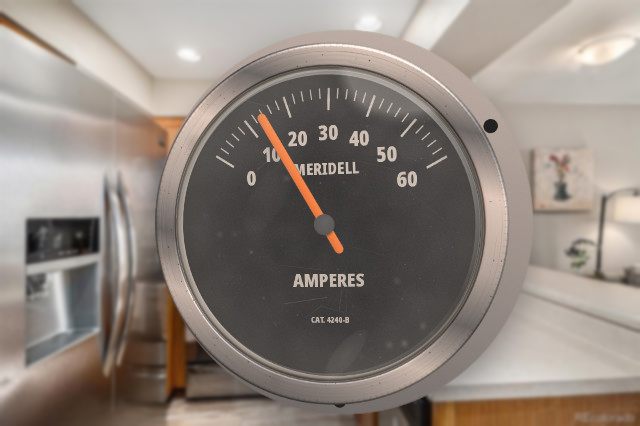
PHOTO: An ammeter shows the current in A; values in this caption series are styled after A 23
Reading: A 14
